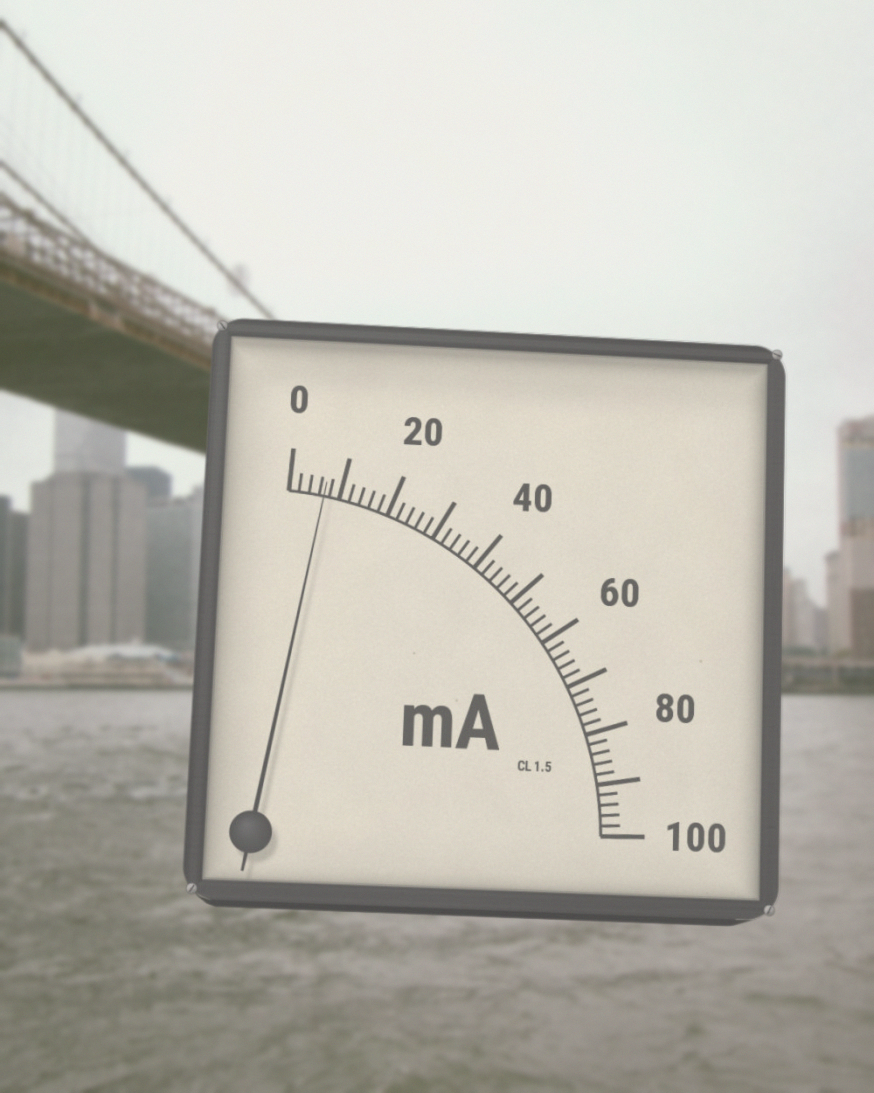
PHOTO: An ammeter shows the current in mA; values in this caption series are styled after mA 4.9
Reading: mA 7
